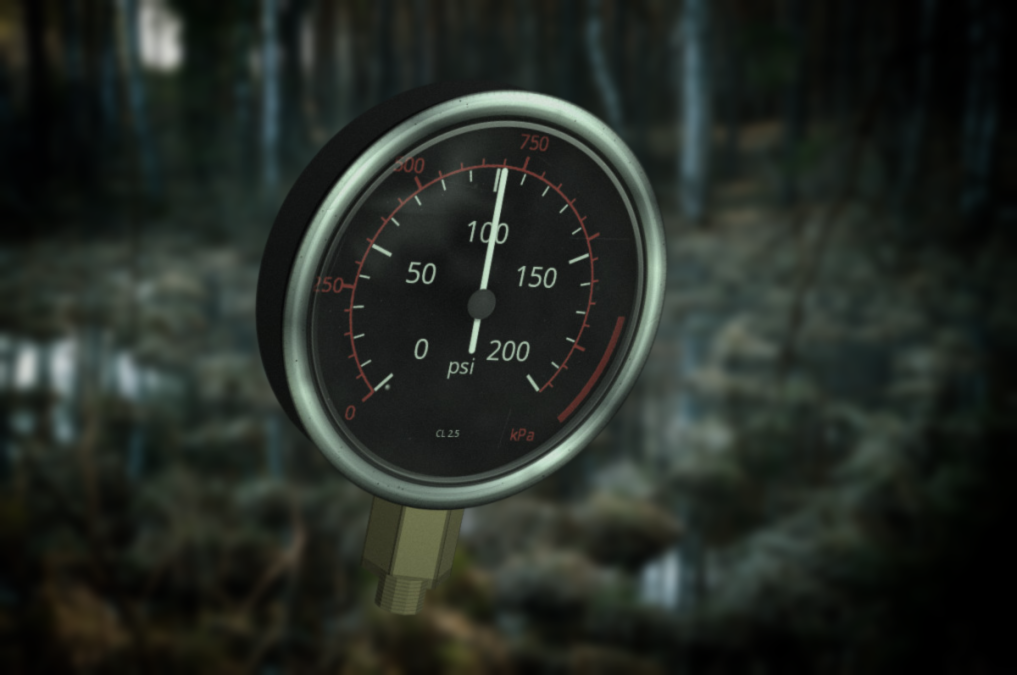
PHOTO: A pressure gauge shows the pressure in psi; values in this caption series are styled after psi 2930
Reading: psi 100
